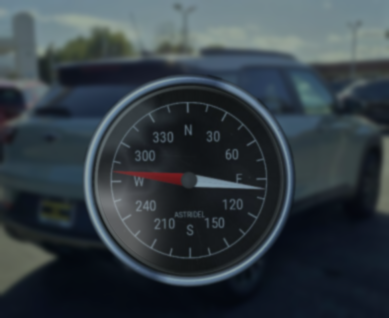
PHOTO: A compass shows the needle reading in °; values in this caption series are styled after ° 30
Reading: ° 277.5
